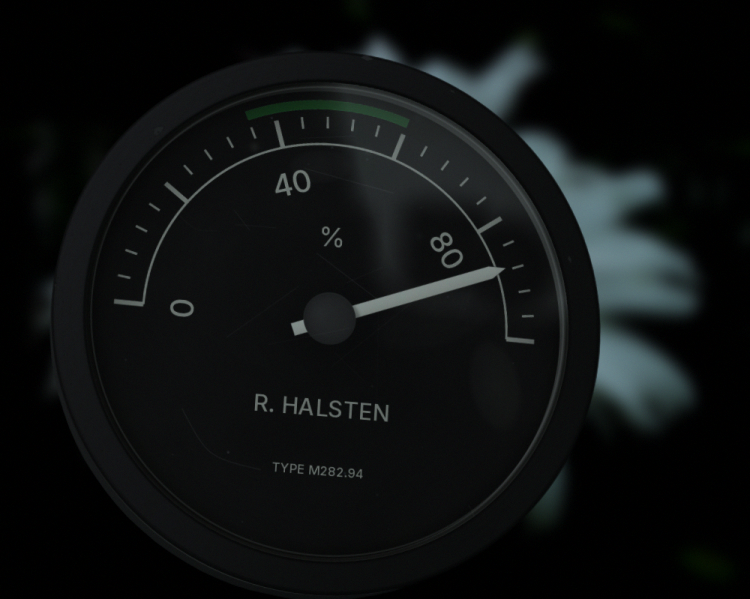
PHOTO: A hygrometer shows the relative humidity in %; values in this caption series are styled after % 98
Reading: % 88
